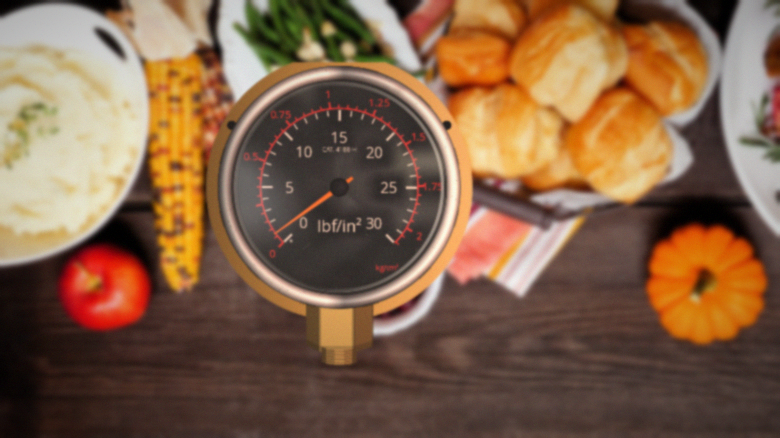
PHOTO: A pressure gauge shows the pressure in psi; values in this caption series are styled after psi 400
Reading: psi 1
